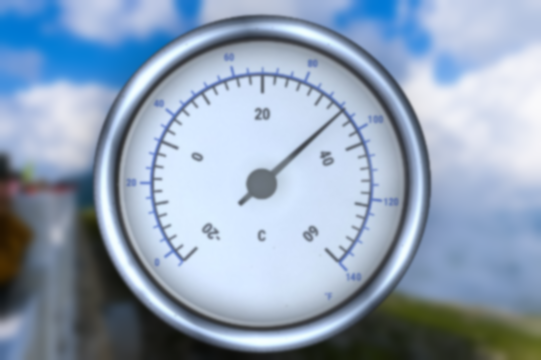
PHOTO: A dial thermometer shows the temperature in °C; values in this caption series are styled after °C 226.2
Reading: °C 34
